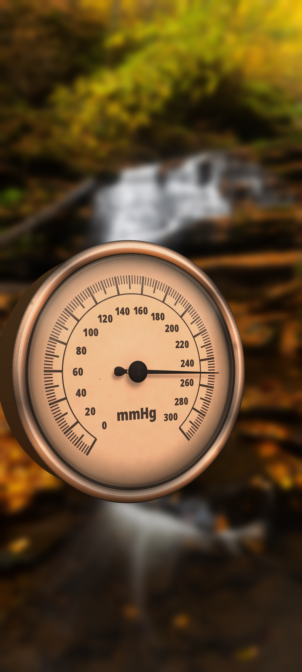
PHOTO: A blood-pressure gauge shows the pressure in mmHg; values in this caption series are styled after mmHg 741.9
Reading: mmHg 250
